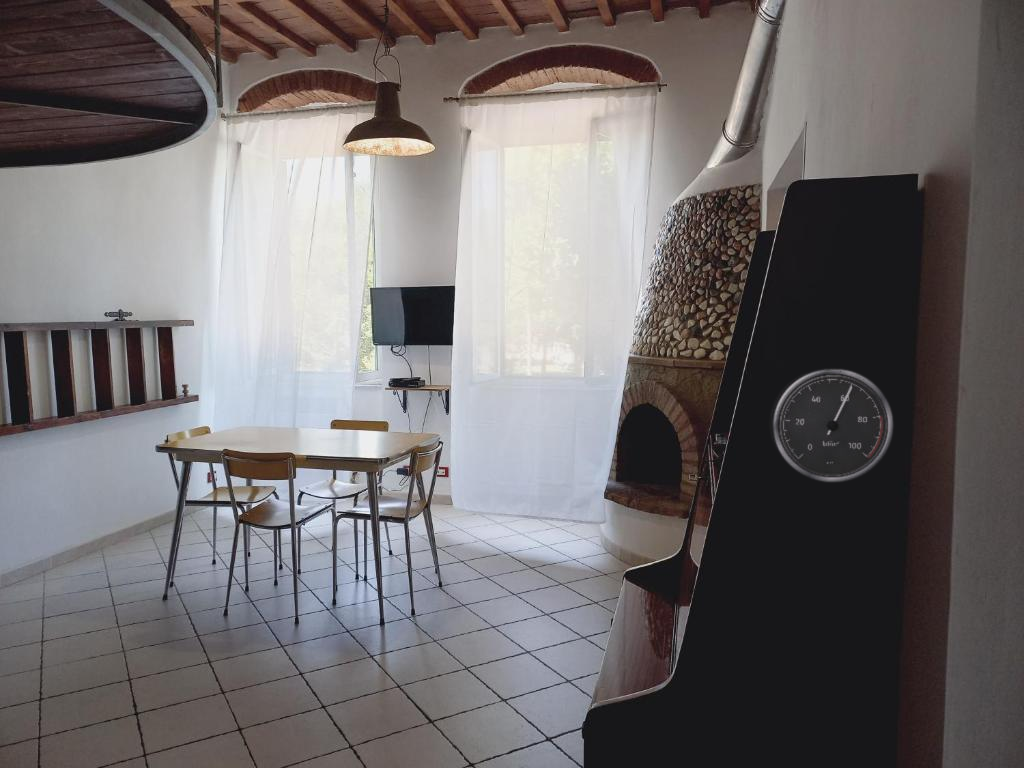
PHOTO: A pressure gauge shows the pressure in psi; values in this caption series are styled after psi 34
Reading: psi 60
